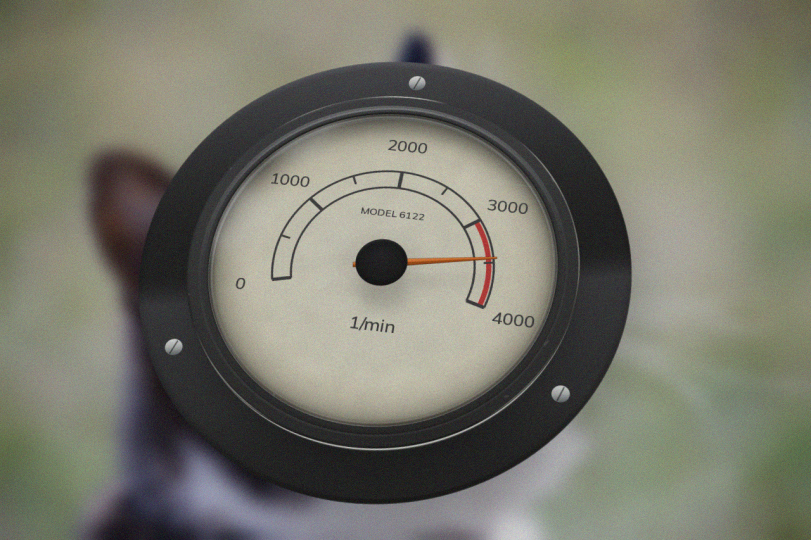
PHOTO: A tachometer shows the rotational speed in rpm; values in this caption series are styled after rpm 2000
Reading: rpm 3500
